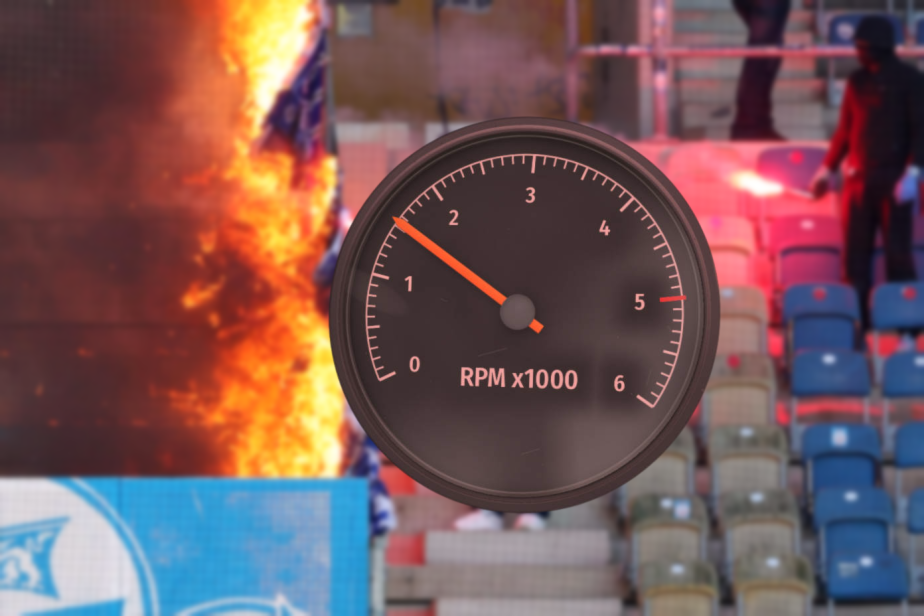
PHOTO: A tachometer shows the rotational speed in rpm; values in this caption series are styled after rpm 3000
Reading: rpm 1550
